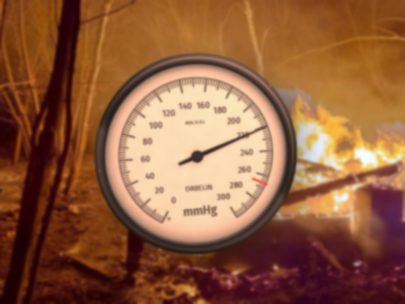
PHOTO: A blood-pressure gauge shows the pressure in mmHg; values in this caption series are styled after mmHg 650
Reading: mmHg 220
